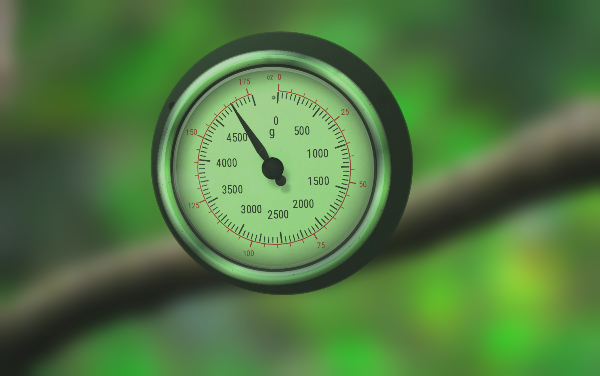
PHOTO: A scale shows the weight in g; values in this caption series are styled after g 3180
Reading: g 4750
